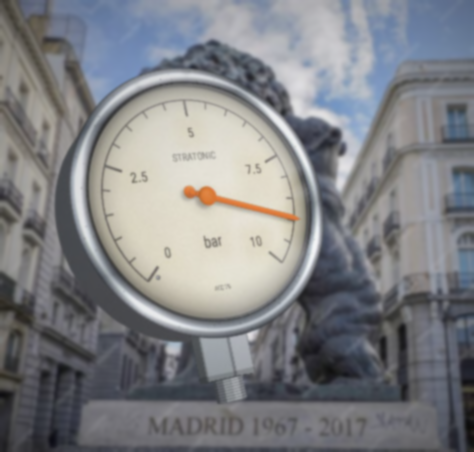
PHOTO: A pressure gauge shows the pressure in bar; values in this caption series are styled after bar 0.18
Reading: bar 9
